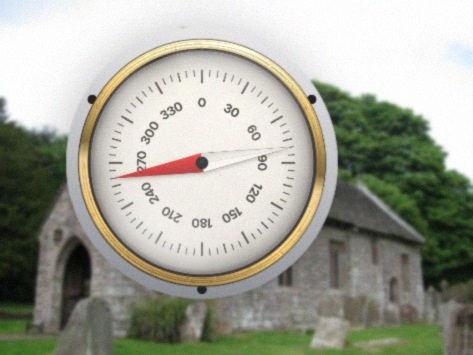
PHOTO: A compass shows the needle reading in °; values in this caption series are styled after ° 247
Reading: ° 260
